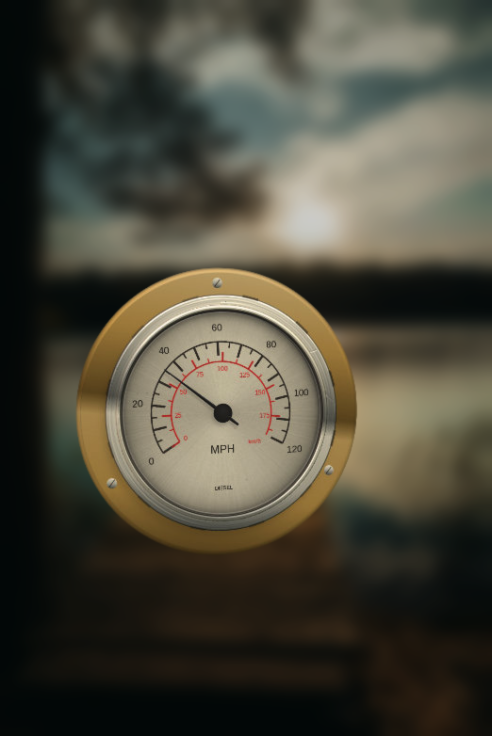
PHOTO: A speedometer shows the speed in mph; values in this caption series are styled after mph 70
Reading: mph 35
